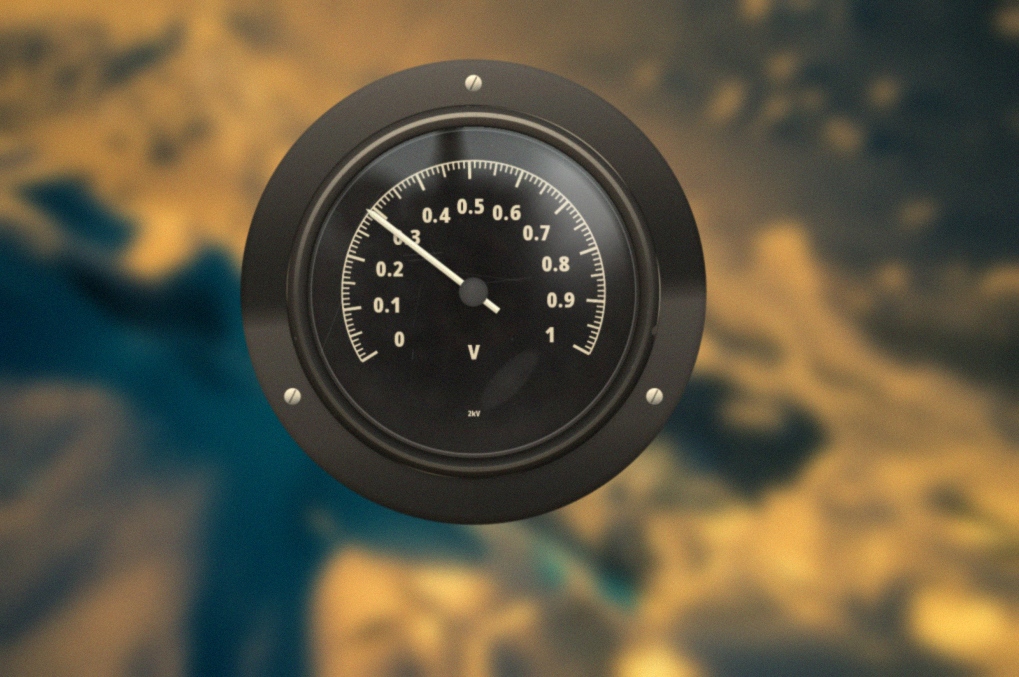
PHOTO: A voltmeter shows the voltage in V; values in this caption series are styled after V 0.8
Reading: V 0.29
